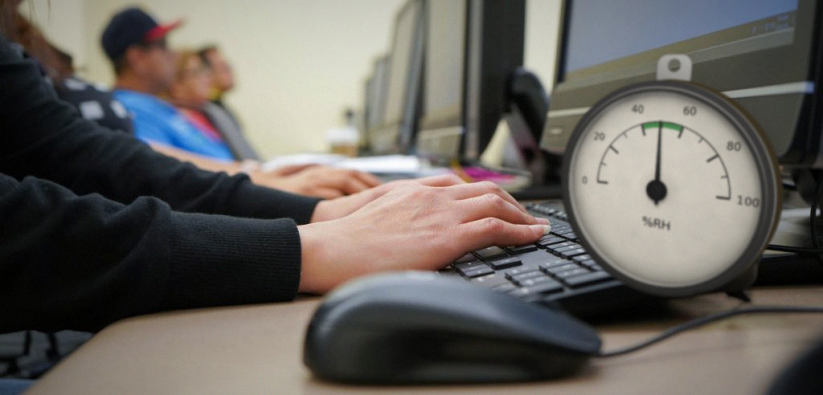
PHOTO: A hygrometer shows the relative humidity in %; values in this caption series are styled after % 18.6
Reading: % 50
